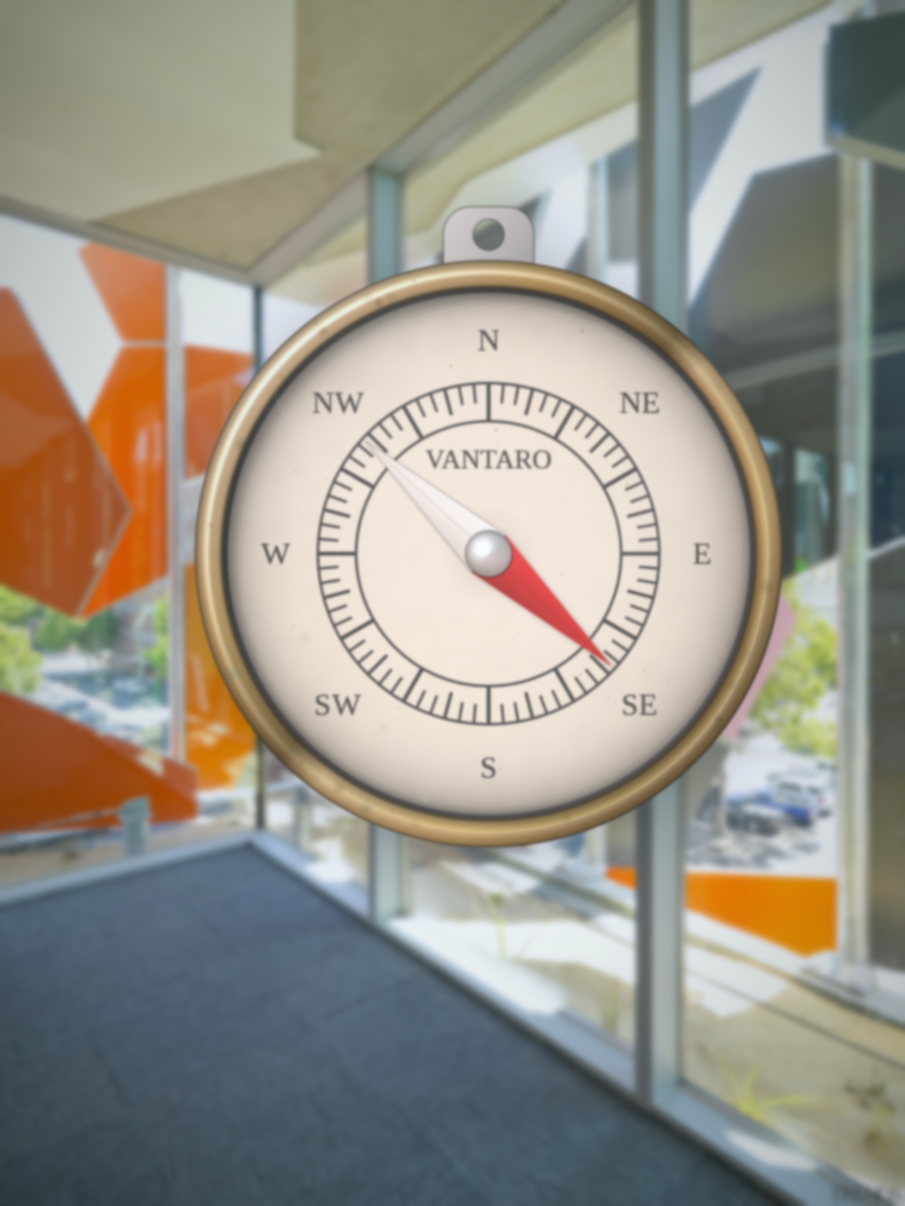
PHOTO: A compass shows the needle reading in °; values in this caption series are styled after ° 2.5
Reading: ° 132.5
